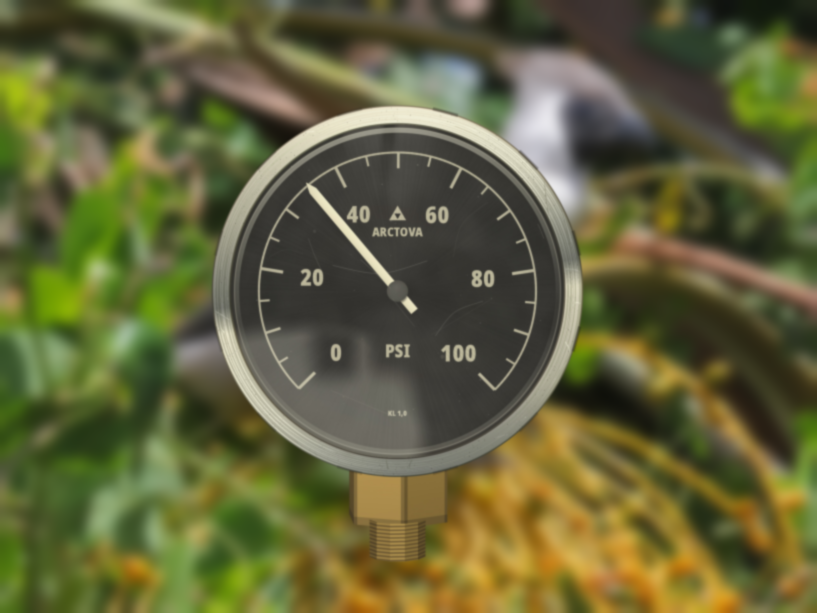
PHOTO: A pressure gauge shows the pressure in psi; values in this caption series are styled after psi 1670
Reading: psi 35
